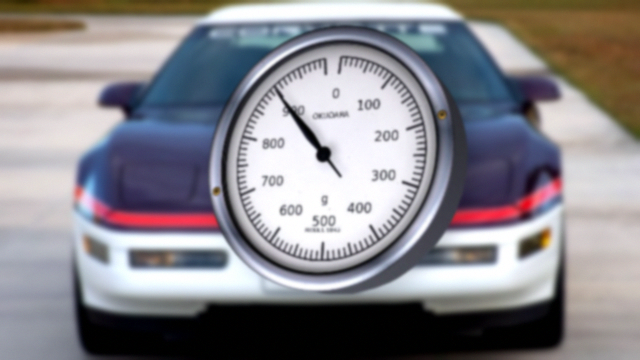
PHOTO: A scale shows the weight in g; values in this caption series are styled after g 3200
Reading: g 900
